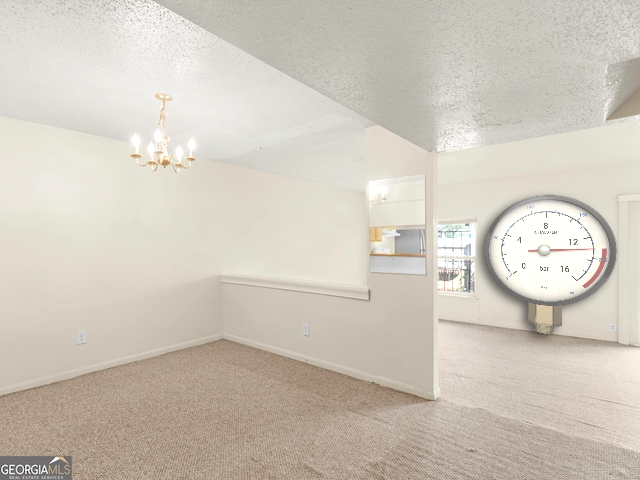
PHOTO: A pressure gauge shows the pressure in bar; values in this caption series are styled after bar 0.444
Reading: bar 13
